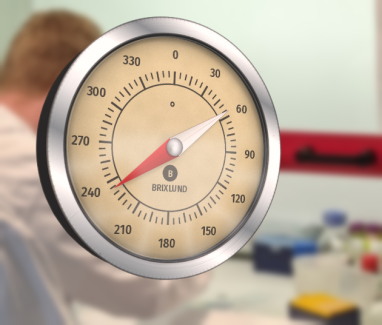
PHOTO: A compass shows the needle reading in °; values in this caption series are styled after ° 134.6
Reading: ° 235
